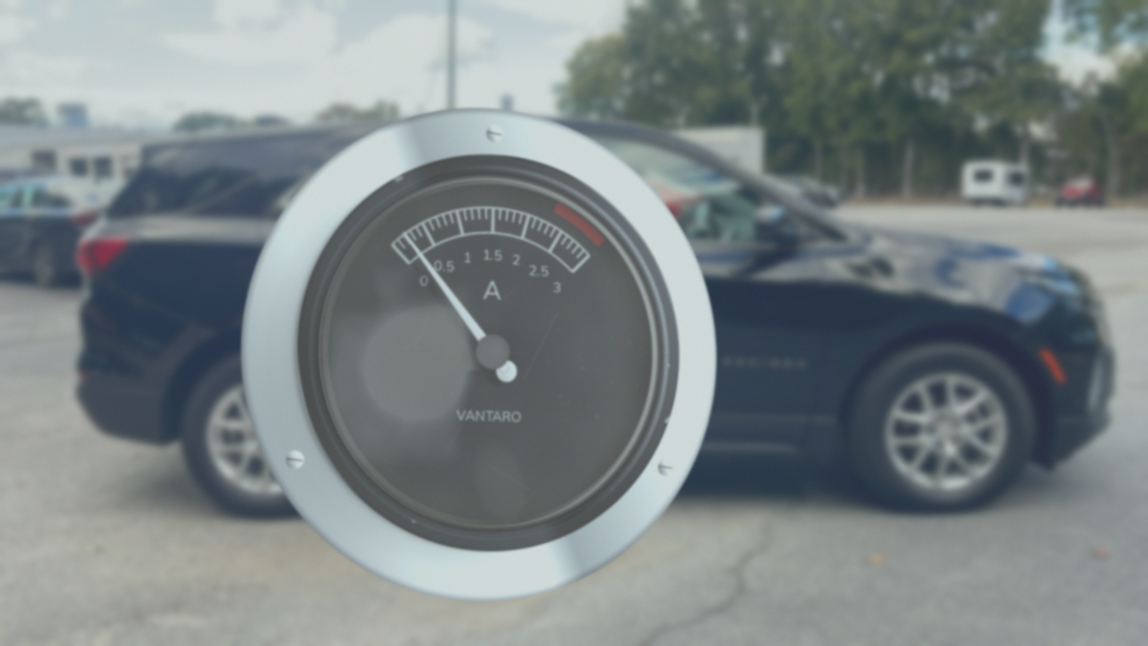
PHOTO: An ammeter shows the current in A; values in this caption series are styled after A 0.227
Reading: A 0.2
